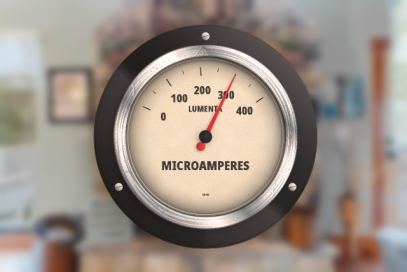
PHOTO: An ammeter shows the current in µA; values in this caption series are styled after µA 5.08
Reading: µA 300
